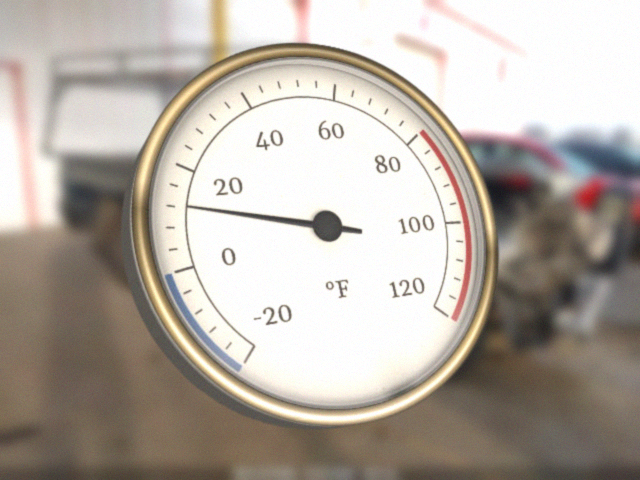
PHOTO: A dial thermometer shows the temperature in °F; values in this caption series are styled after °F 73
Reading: °F 12
